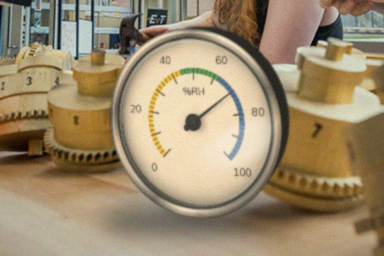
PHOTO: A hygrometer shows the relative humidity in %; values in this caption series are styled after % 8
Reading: % 70
